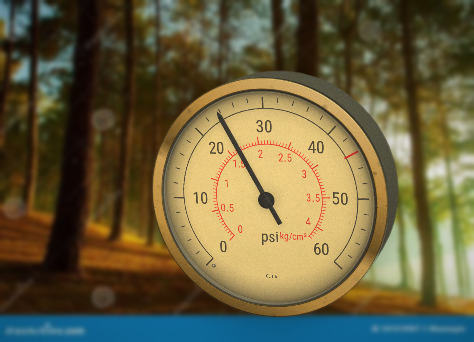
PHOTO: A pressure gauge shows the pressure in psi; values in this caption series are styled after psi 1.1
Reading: psi 24
